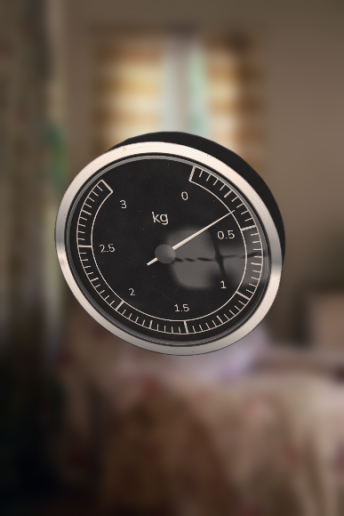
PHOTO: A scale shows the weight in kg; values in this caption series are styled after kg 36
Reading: kg 0.35
